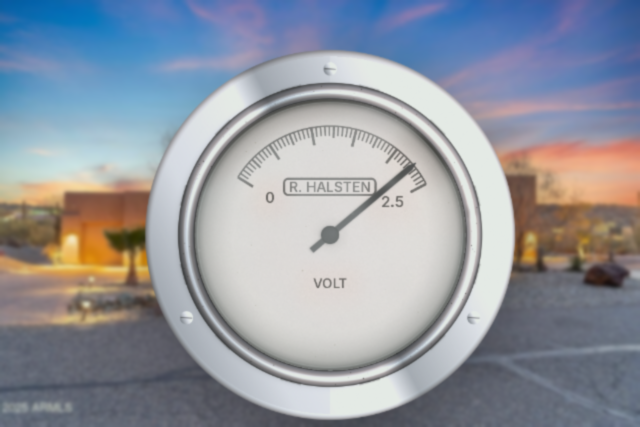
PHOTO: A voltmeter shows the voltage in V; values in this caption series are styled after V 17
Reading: V 2.25
